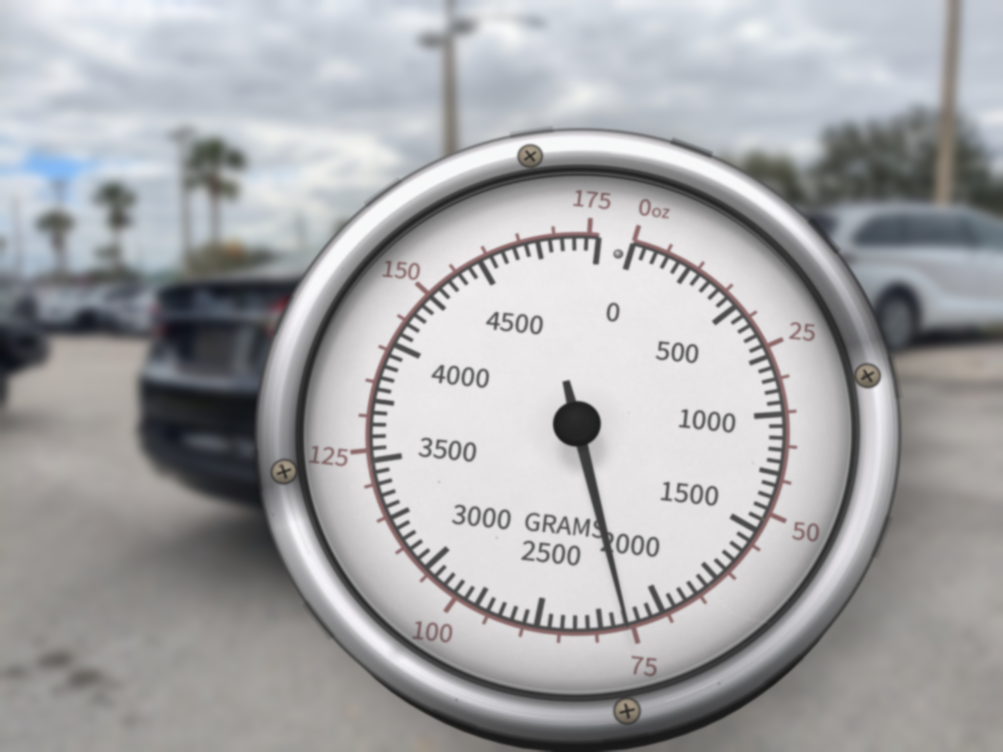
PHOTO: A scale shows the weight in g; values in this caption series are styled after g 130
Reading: g 2150
